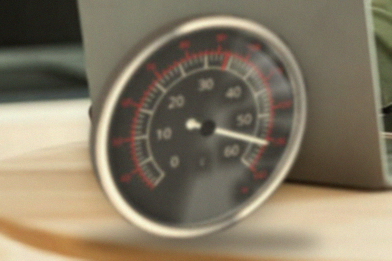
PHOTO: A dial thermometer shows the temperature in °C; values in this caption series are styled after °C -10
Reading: °C 55
